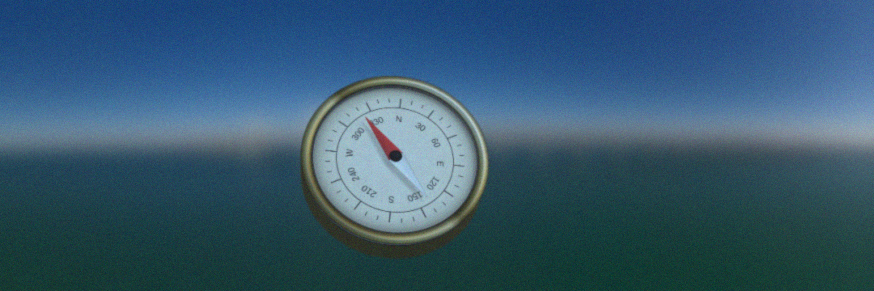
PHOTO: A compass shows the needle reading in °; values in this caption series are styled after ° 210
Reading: ° 320
